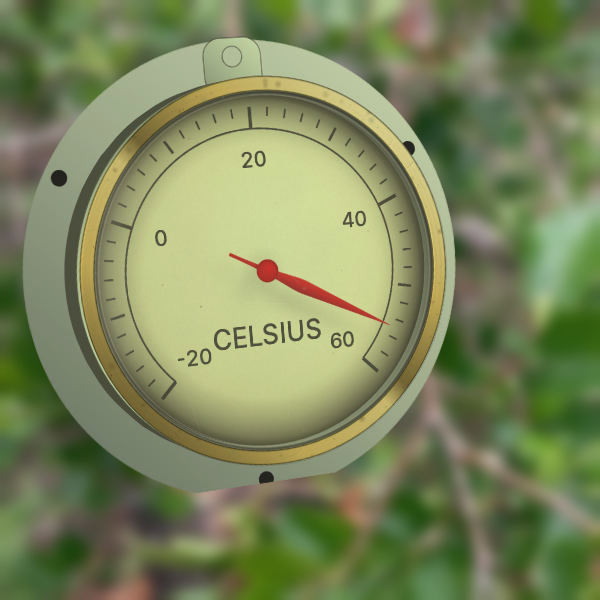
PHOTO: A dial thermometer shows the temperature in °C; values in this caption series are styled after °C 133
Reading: °C 55
